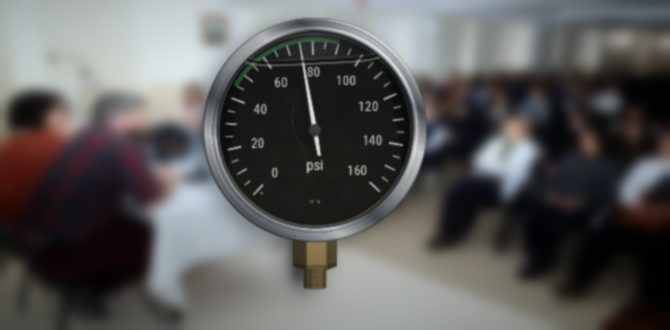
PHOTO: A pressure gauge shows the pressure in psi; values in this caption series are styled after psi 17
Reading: psi 75
